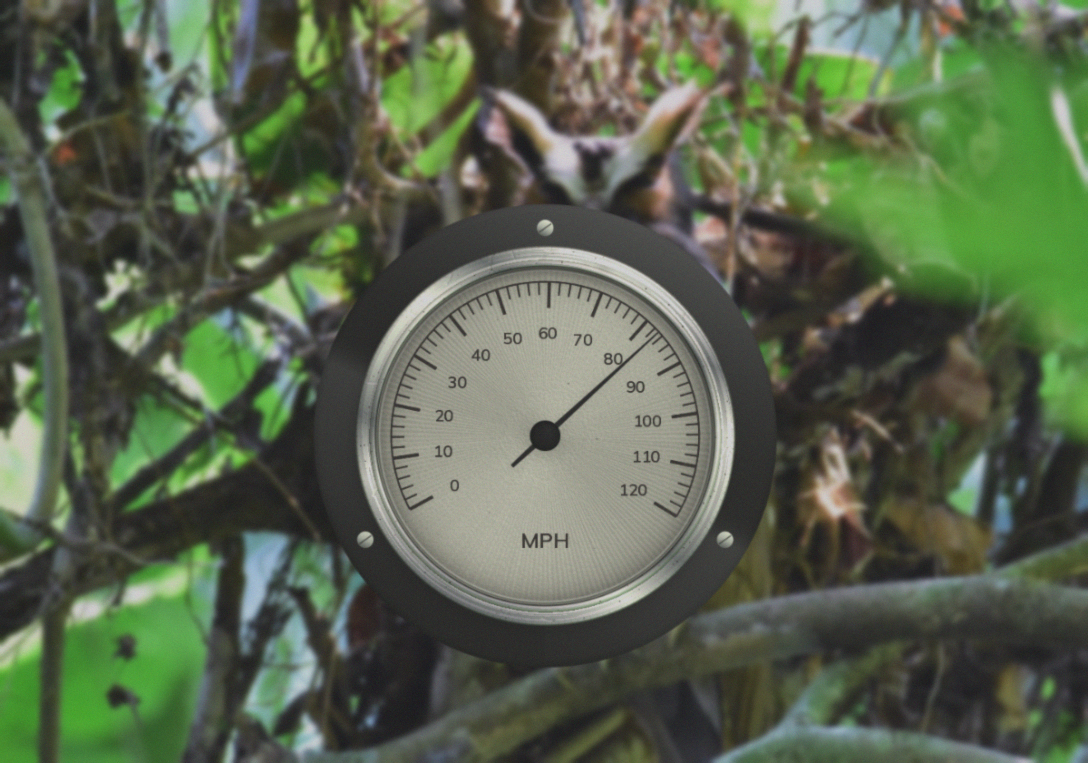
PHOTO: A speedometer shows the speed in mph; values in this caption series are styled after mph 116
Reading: mph 83
